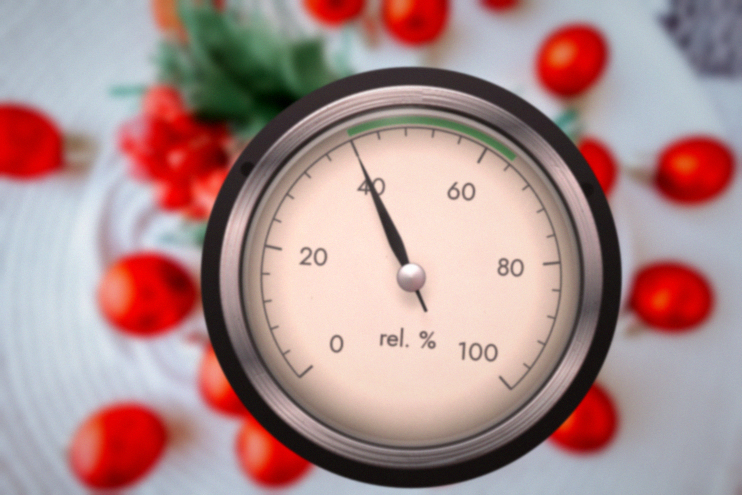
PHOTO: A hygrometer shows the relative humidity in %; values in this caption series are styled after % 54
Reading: % 40
